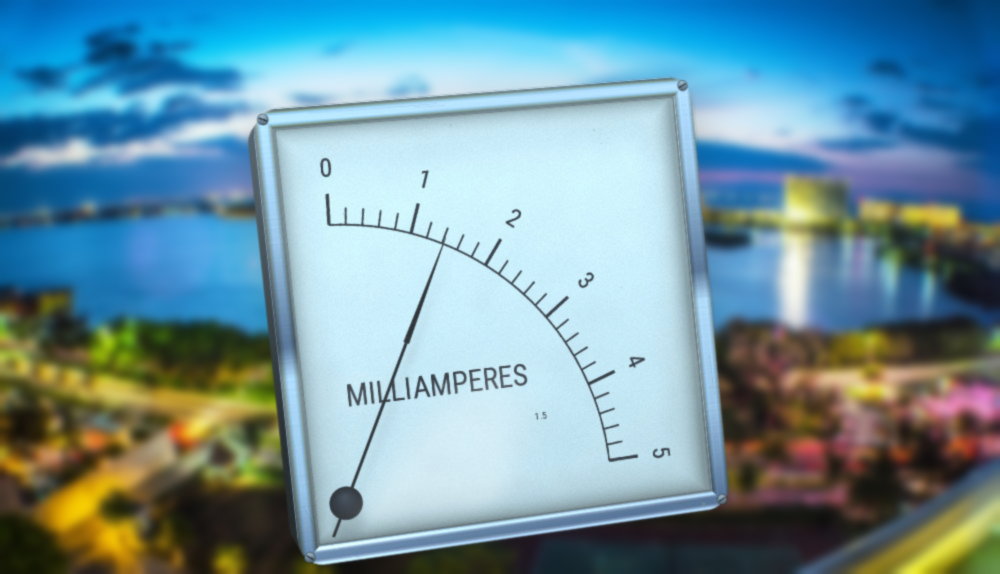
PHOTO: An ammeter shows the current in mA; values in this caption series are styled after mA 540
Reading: mA 1.4
